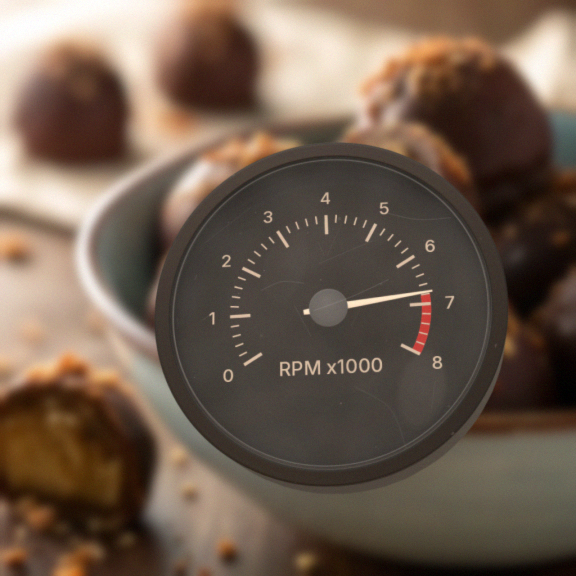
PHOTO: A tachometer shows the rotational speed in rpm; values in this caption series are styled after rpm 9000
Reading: rpm 6800
